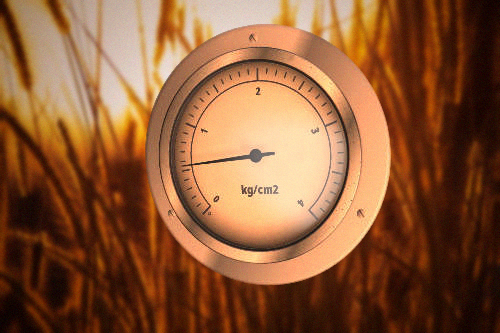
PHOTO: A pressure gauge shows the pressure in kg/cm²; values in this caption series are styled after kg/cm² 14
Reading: kg/cm² 0.55
